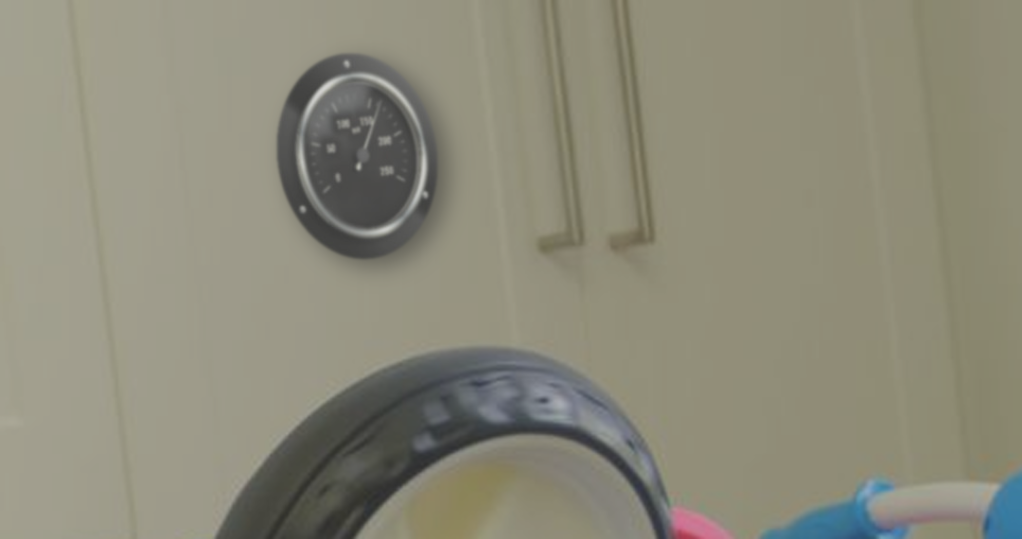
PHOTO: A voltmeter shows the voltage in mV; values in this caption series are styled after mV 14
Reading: mV 160
